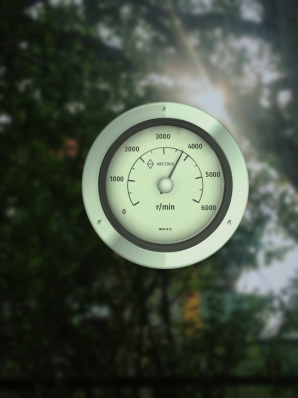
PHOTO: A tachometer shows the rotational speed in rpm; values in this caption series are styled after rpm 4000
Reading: rpm 3750
